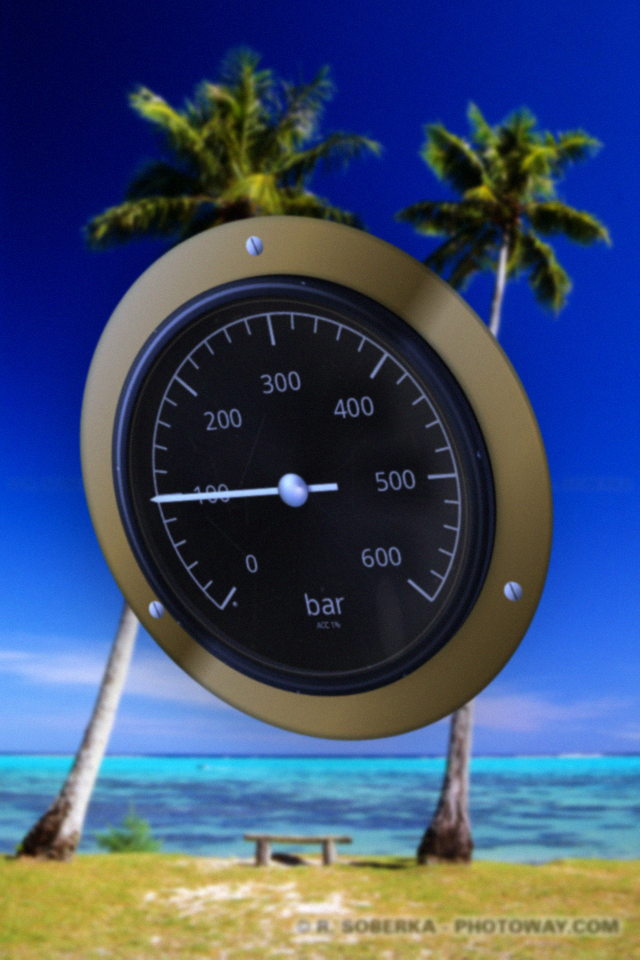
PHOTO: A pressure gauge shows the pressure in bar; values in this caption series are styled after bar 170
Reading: bar 100
